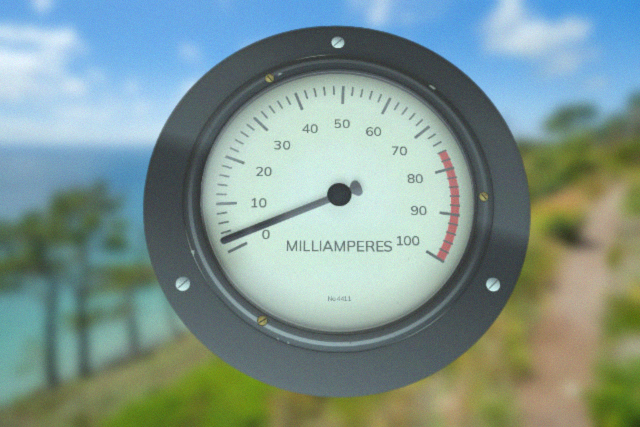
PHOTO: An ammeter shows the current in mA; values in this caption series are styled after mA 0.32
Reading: mA 2
